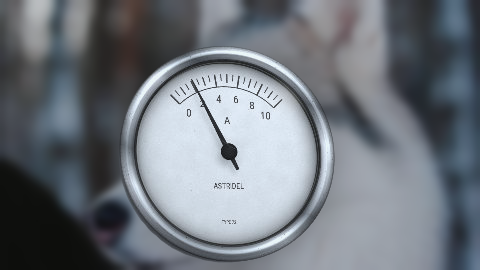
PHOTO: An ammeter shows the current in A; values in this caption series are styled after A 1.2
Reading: A 2
